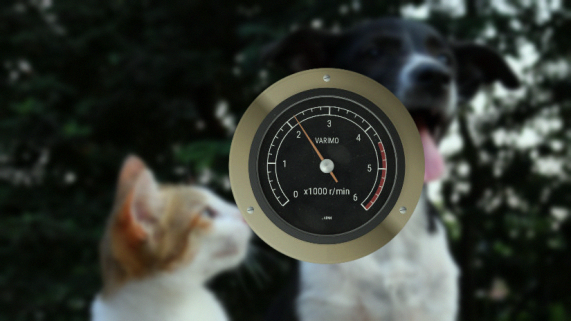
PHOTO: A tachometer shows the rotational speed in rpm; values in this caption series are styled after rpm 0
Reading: rpm 2200
